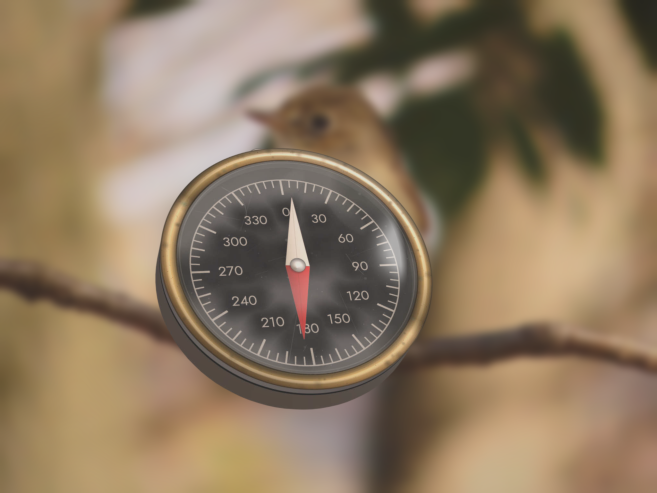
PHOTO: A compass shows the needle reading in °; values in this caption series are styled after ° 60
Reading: ° 185
